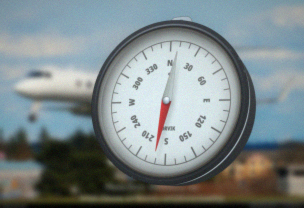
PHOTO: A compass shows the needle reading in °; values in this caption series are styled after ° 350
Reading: ° 190
